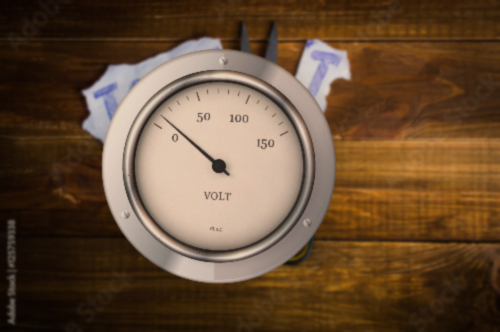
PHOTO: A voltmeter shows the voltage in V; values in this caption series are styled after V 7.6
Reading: V 10
